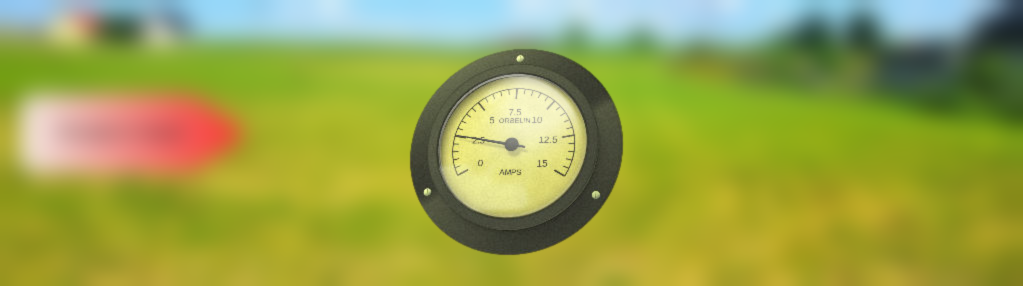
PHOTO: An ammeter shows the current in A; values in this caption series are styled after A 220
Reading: A 2.5
